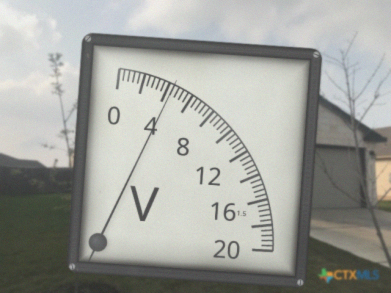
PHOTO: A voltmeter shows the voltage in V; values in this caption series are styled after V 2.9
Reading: V 4.4
